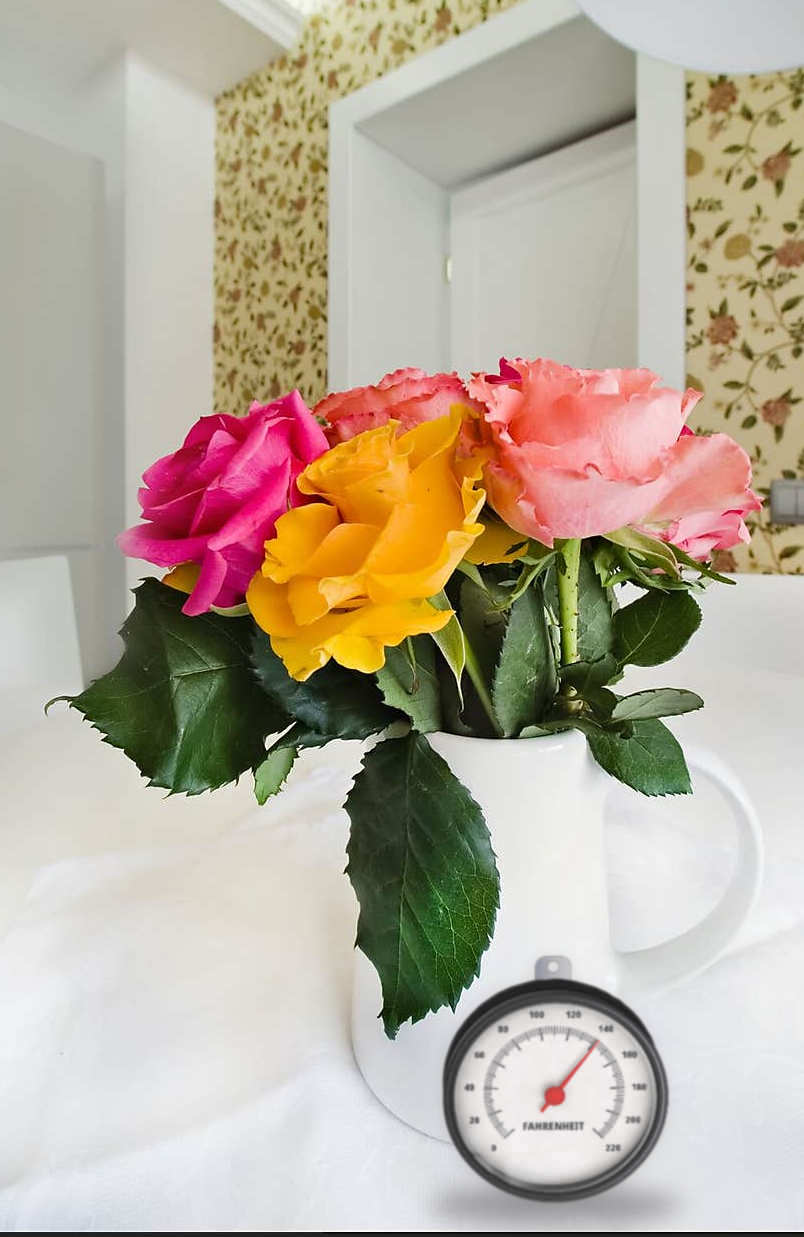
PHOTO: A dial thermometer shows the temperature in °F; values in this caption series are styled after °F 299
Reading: °F 140
